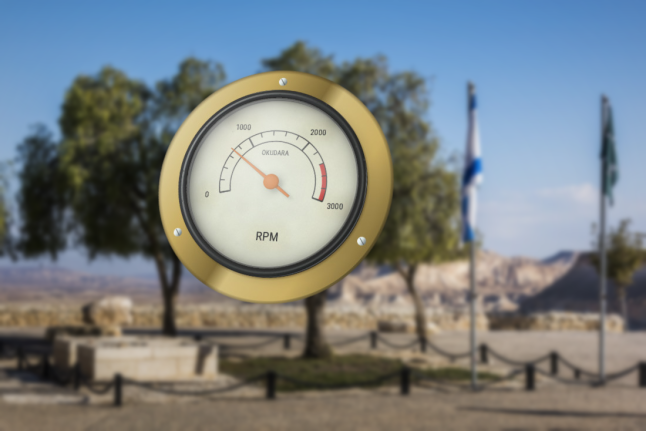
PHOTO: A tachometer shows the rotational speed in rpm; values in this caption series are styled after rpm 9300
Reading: rpm 700
